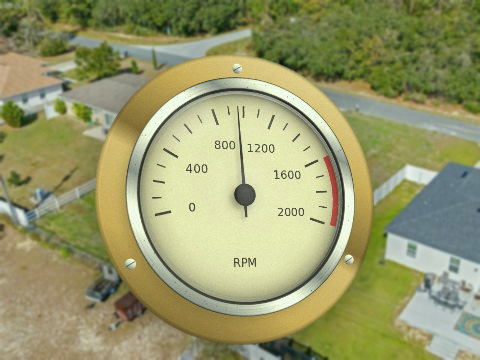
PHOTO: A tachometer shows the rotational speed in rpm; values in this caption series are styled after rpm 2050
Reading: rpm 950
